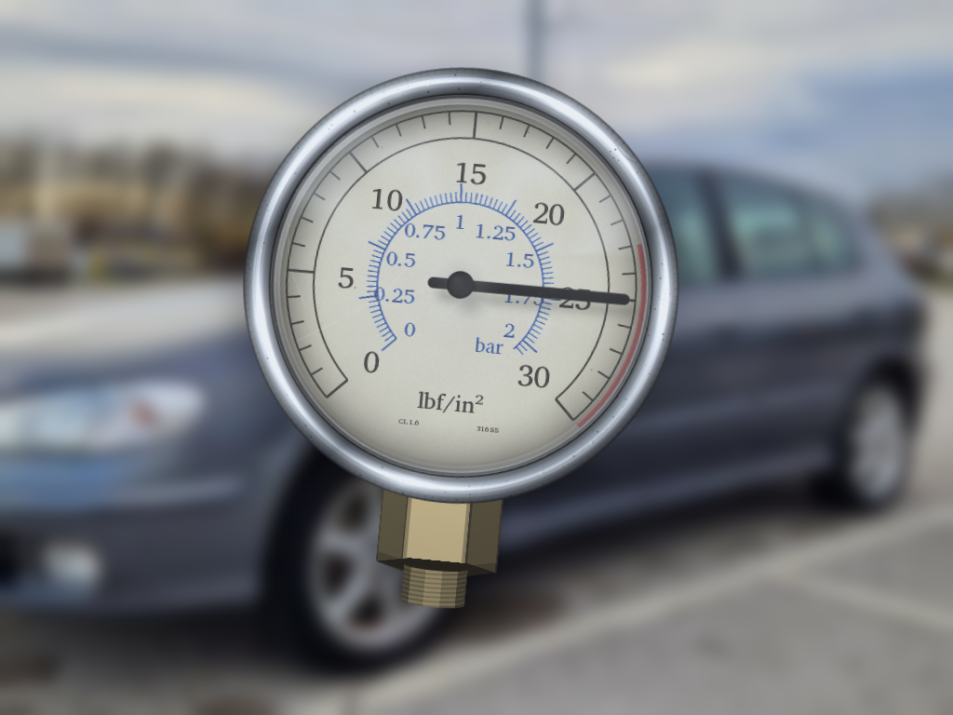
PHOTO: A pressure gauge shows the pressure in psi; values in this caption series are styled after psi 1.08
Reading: psi 25
